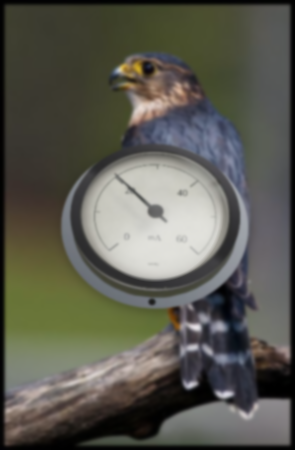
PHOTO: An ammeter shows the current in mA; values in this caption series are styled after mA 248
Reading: mA 20
